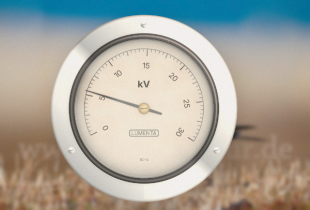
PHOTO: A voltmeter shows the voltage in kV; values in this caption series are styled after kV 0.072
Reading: kV 5.5
